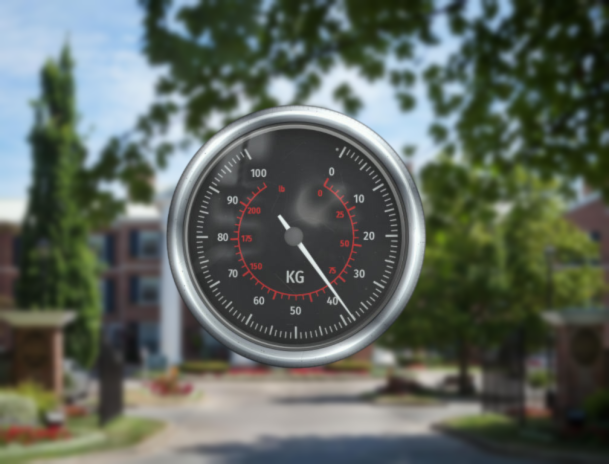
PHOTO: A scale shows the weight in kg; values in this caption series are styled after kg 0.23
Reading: kg 38
